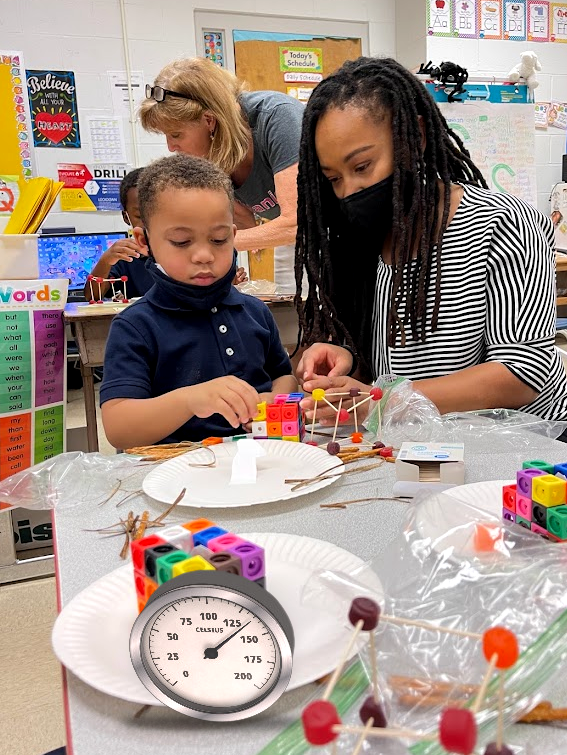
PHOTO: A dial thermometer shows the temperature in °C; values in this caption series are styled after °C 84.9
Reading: °C 135
